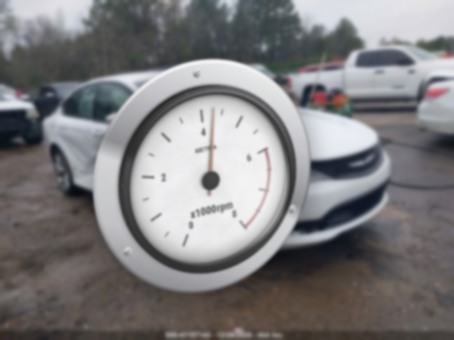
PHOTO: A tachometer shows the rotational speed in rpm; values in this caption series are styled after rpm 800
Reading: rpm 4250
